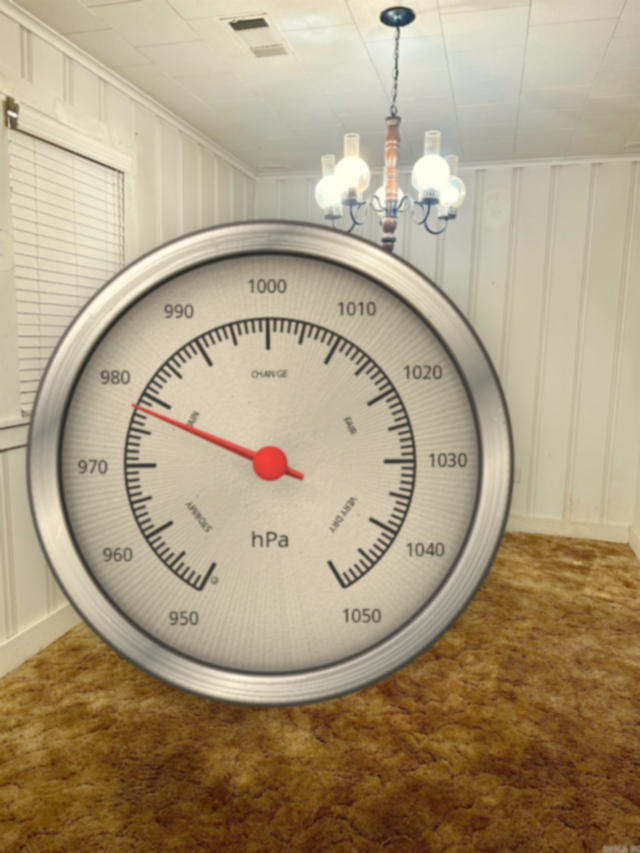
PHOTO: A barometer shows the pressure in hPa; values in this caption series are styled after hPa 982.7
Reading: hPa 978
